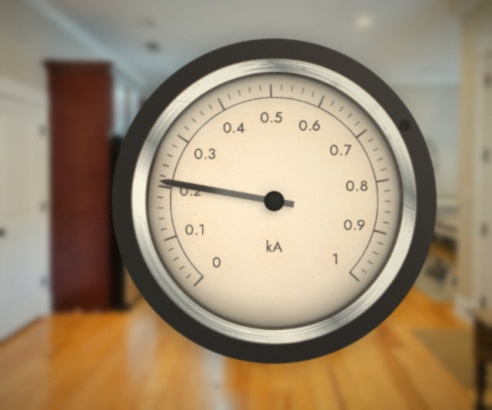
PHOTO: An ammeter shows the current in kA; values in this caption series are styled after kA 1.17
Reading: kA 0.21
